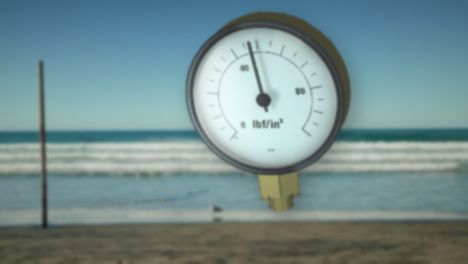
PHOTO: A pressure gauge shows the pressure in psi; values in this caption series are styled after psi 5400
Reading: psi 47.5
